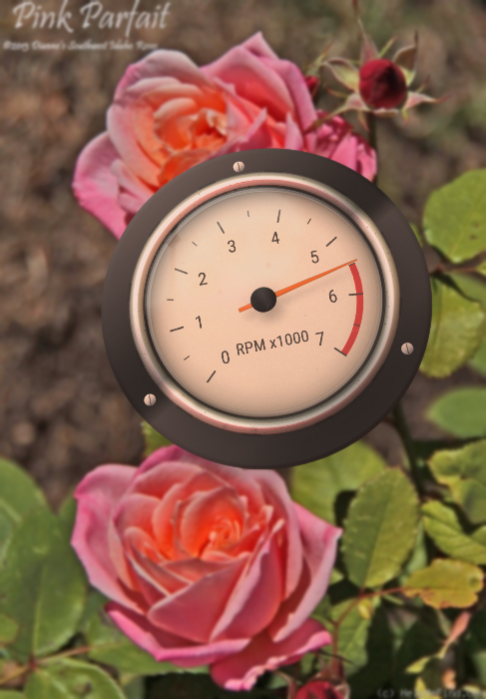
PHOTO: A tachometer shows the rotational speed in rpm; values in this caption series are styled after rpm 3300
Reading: rpm 5500
